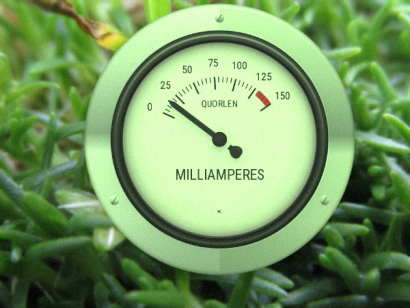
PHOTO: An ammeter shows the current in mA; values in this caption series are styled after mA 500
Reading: mA 15
